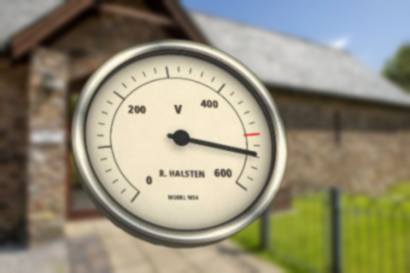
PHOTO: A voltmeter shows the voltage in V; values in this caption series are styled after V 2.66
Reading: V 540
